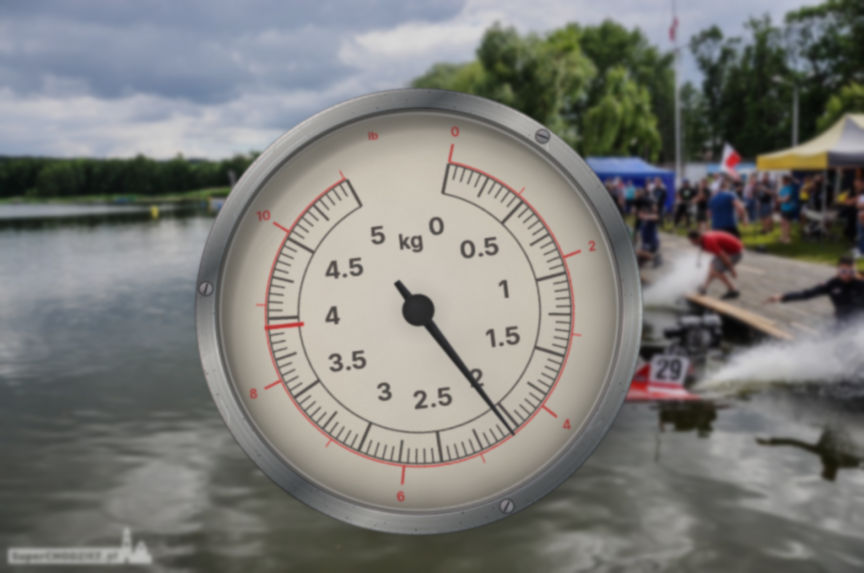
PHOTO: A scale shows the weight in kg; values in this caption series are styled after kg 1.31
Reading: kg 2.05
